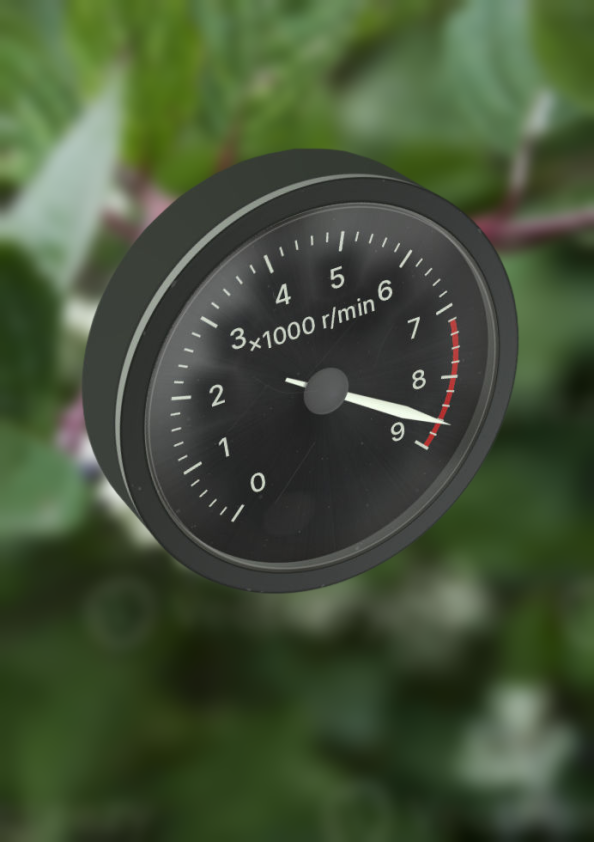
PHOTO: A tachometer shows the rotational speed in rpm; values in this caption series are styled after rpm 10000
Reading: rpm 8600
